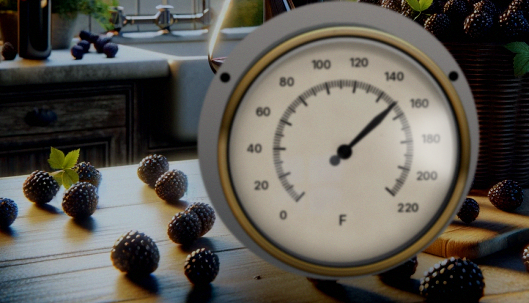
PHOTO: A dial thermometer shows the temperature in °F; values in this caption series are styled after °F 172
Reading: °F 150
